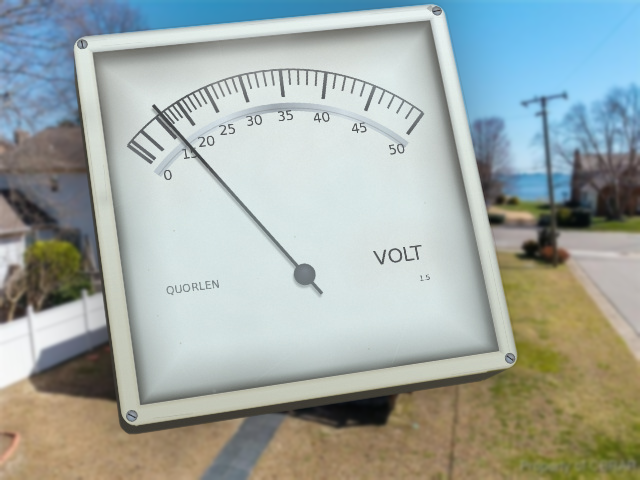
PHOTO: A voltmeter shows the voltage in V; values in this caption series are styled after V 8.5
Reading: V 16
